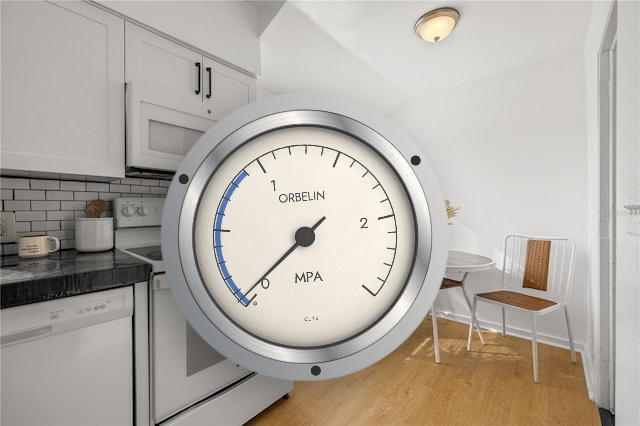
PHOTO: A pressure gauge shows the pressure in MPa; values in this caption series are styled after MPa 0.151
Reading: MPa 0.05
